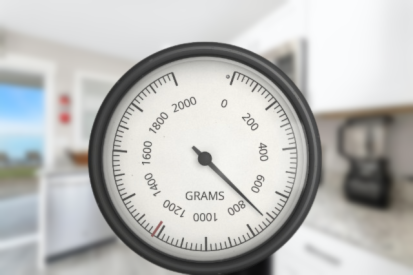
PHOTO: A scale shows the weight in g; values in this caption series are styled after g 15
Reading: g 720
